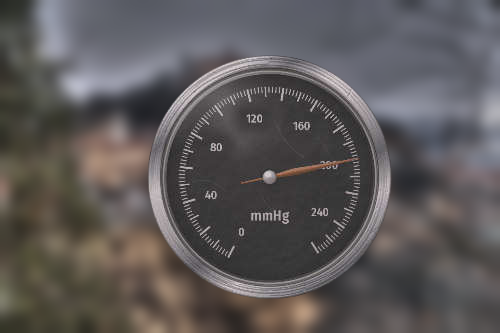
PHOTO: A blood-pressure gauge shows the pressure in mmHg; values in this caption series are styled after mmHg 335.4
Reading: mmHg 200
